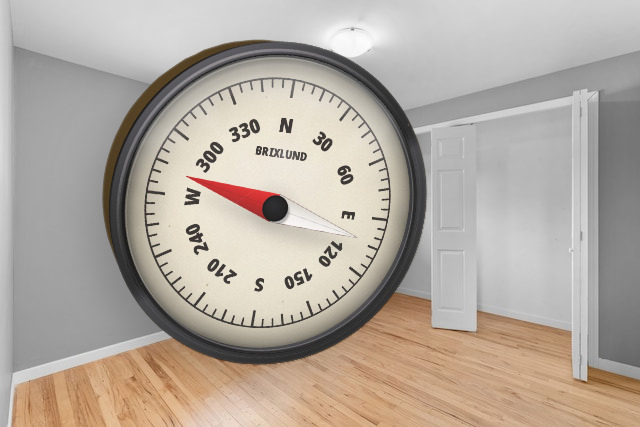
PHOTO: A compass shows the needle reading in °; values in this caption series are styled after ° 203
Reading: ° 282.5
